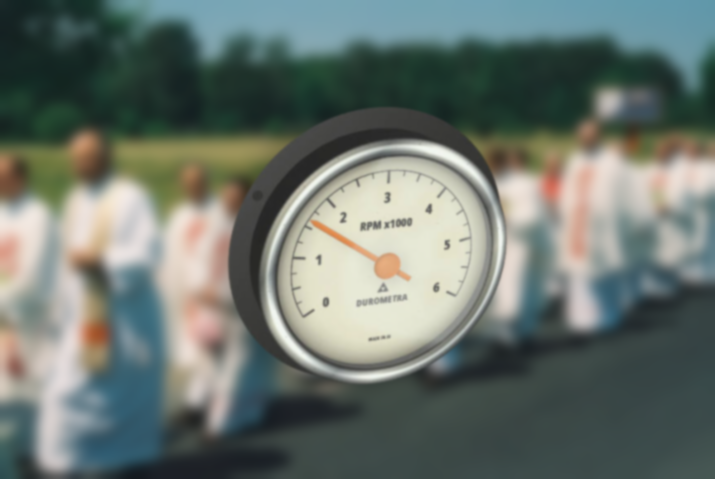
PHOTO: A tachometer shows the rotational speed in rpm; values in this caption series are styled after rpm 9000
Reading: rpm 1625
